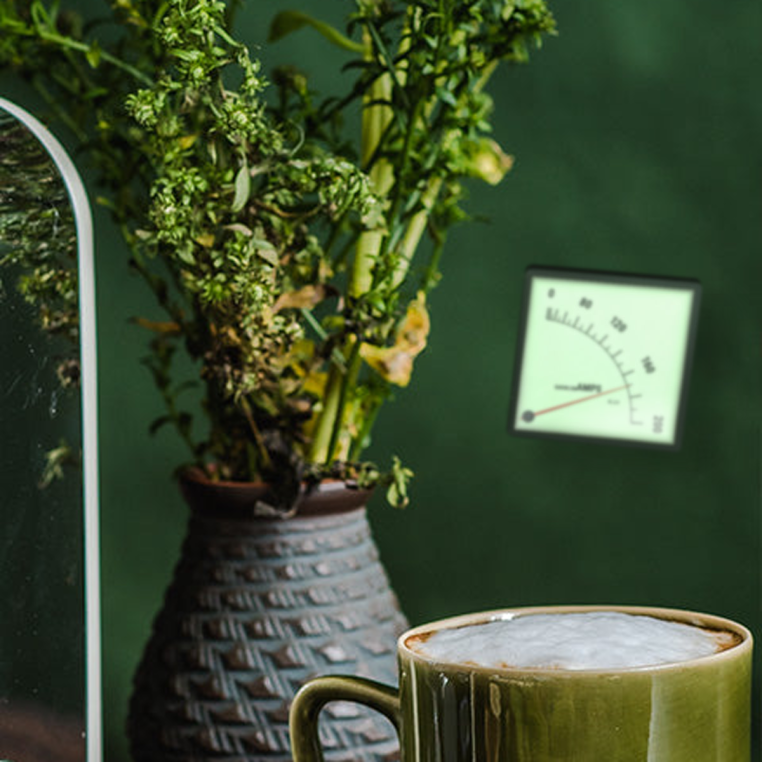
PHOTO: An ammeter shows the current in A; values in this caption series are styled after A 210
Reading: A 170
